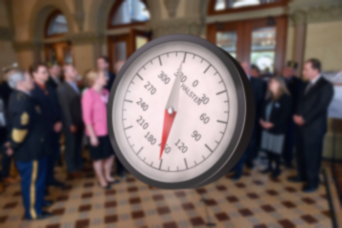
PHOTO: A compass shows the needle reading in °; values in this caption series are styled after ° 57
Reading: ° 150
